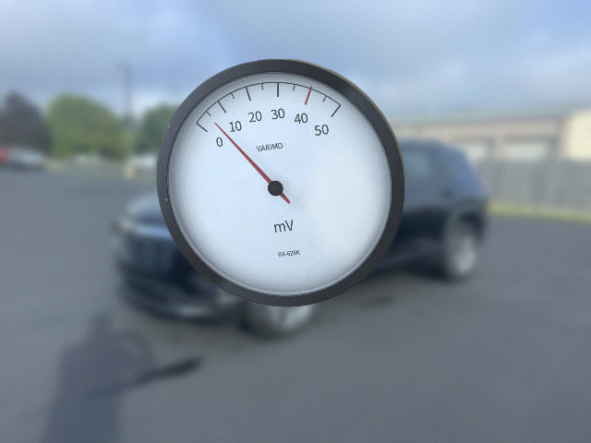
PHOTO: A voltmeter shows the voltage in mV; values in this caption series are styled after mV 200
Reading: mV 5
